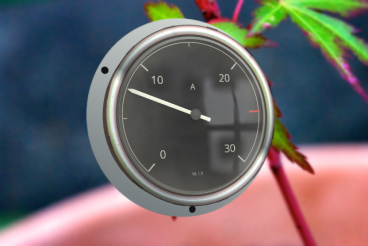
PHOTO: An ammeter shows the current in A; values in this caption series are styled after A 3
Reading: A 7.5
